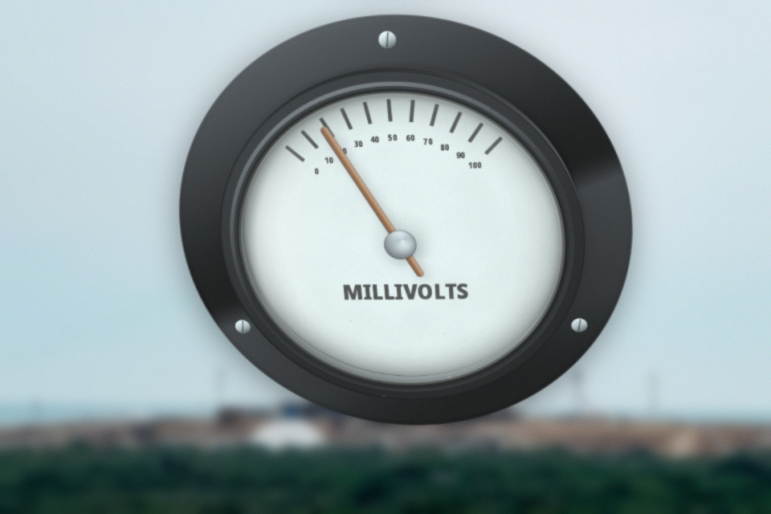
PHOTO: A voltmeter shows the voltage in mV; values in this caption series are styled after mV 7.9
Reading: mV 20
